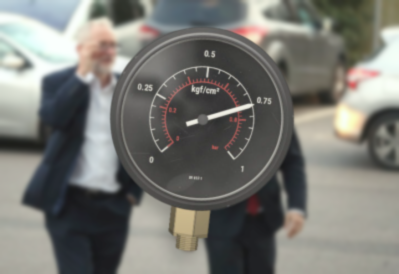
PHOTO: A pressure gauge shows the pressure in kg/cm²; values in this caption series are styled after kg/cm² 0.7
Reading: kg/cm² 0.75
